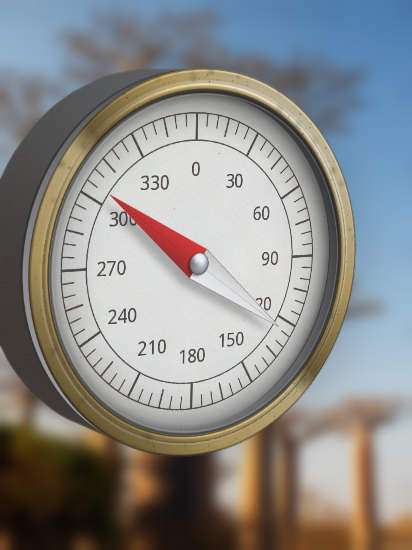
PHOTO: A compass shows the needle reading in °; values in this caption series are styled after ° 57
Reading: ° 305
